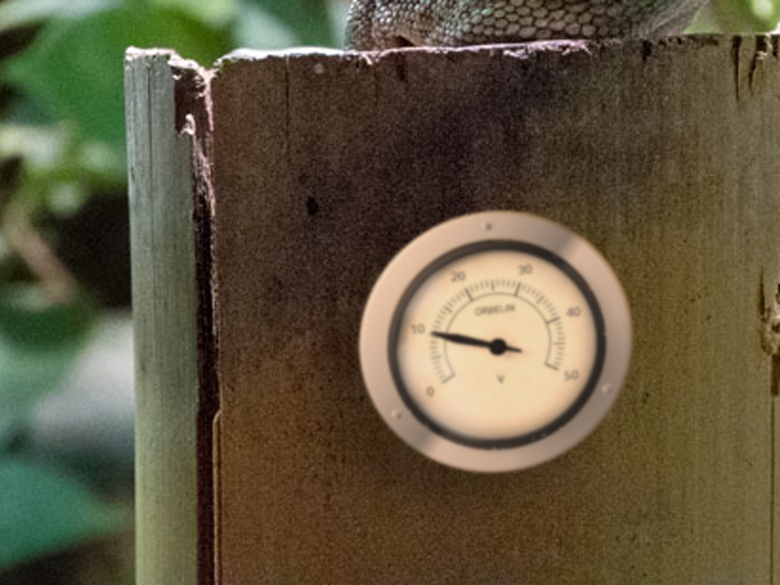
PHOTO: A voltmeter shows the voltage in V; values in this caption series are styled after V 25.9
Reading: V 10
